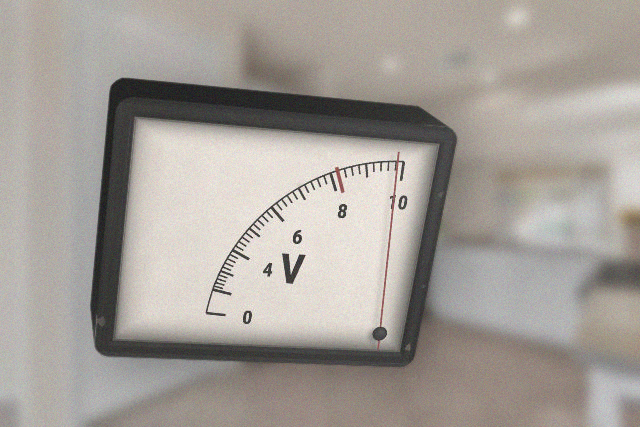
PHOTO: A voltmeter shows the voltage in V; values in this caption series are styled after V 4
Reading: V 9.8
